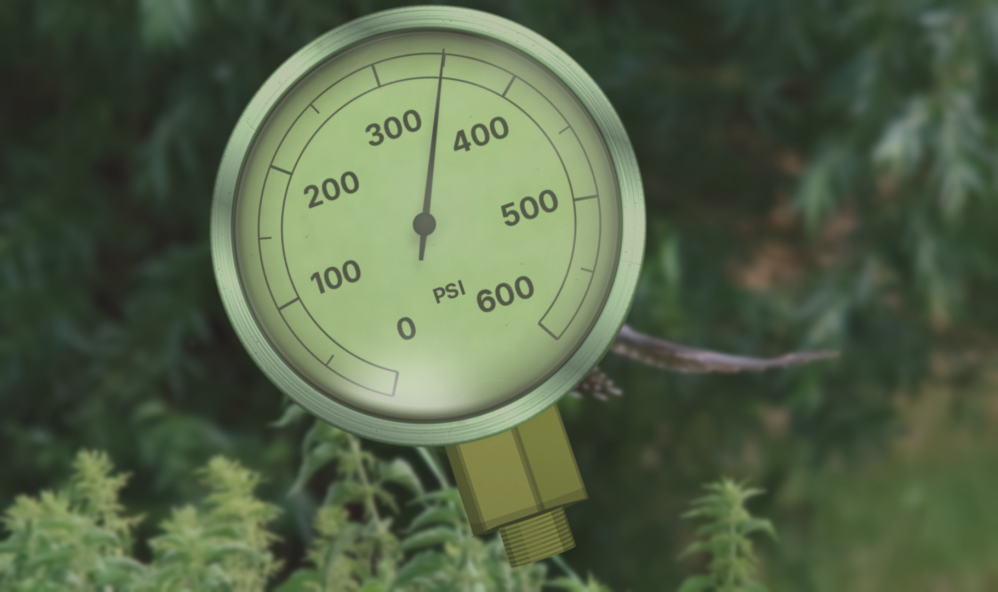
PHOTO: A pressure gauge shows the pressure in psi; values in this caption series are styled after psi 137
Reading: psi 350
